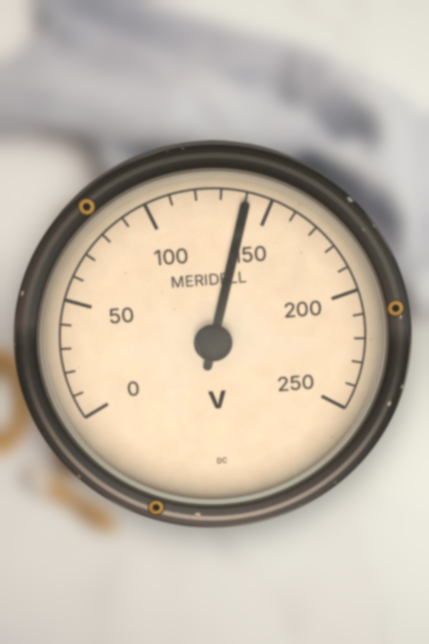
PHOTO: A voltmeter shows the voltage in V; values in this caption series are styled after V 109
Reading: V 140
